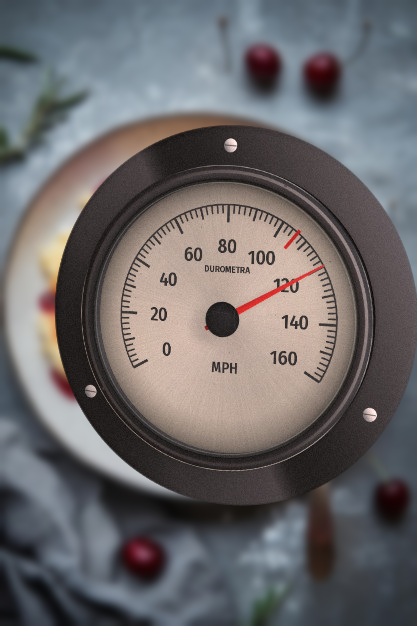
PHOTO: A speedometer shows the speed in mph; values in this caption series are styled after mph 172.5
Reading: mph 120
